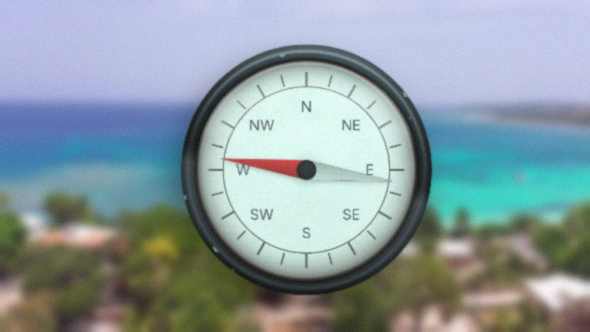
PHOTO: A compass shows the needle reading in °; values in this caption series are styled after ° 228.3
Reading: ° 277.5
